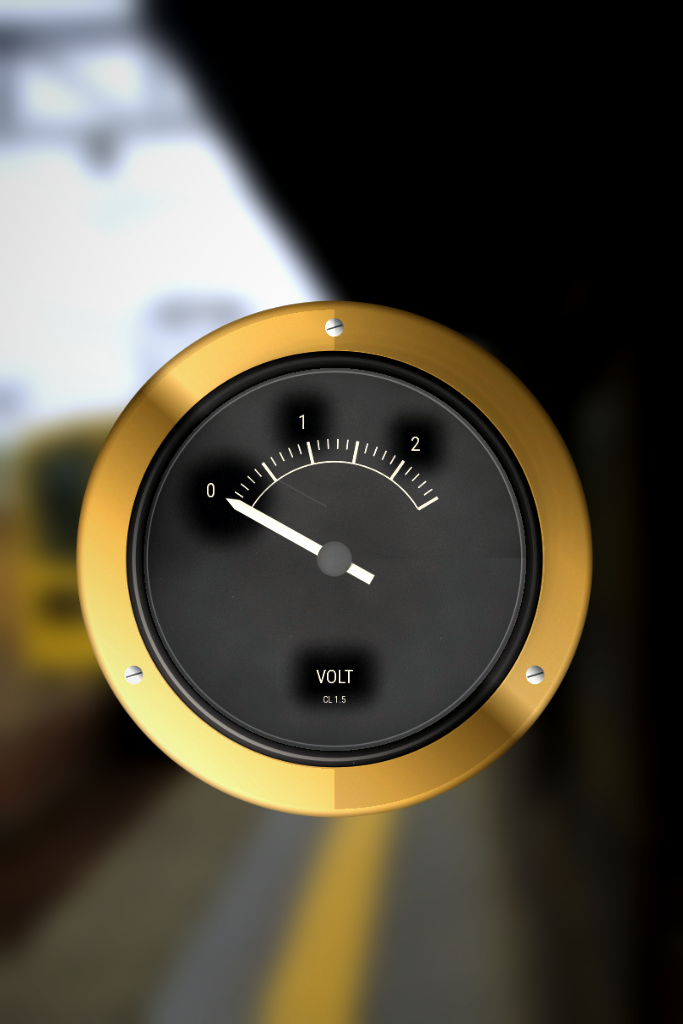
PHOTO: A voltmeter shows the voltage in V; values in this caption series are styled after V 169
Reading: V 0
